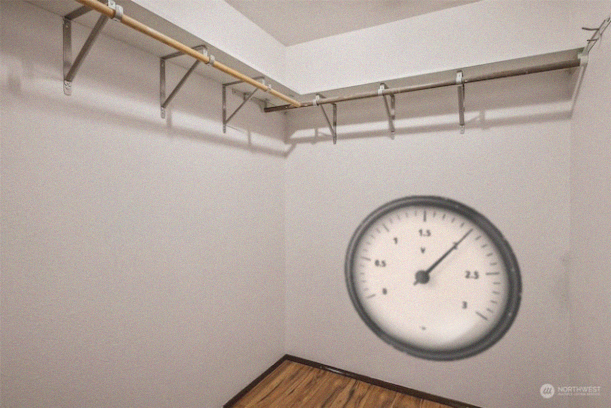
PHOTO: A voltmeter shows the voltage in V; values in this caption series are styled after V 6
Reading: V 2
